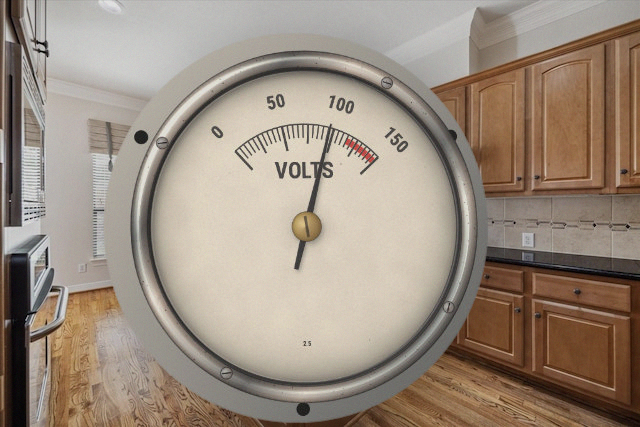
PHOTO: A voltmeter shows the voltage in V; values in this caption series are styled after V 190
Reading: V 95
